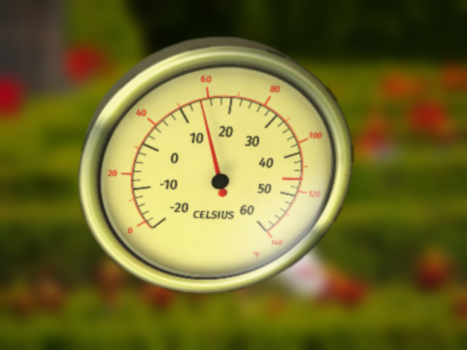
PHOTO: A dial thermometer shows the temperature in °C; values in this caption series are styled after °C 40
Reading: °C 14
